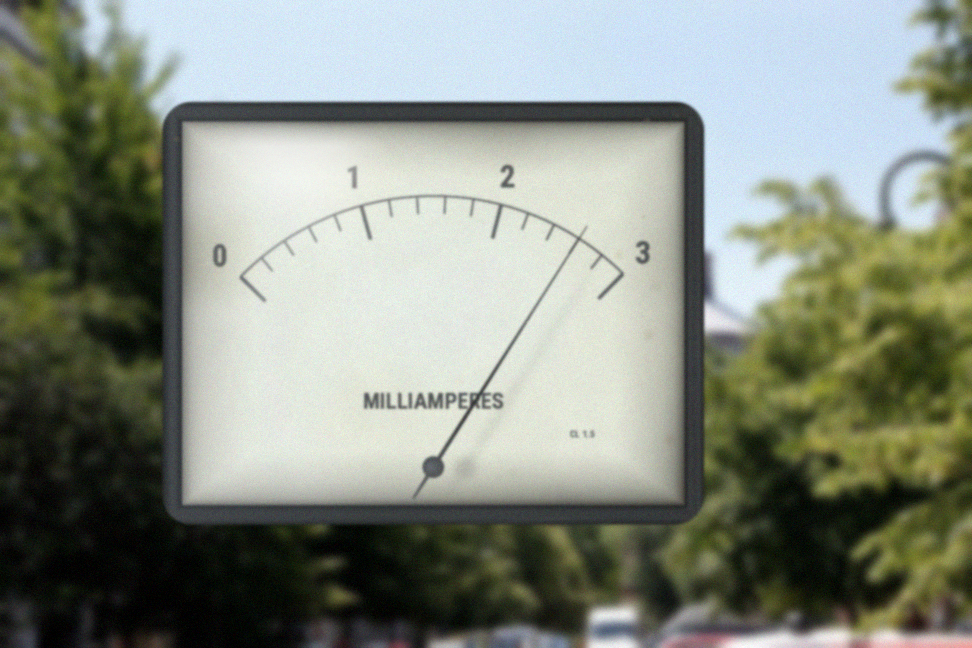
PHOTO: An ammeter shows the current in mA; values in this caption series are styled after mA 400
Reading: mA 2.6
